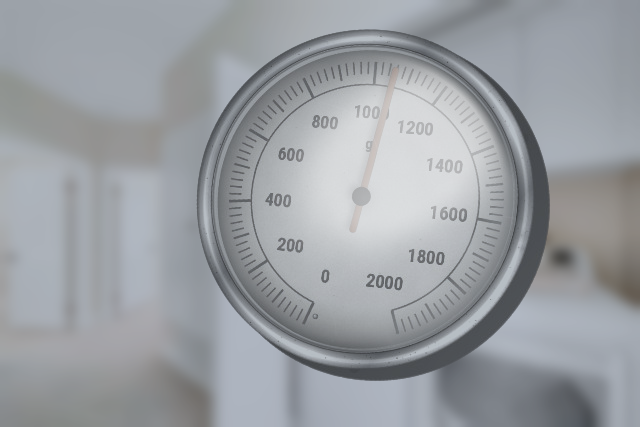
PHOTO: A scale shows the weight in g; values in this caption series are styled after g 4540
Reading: g 1060
